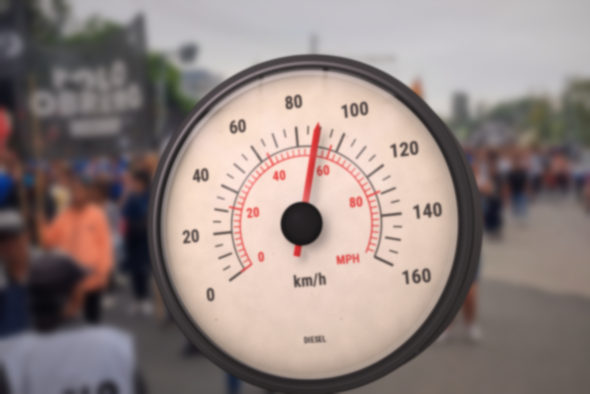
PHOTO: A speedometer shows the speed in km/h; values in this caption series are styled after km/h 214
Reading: km/h 90
